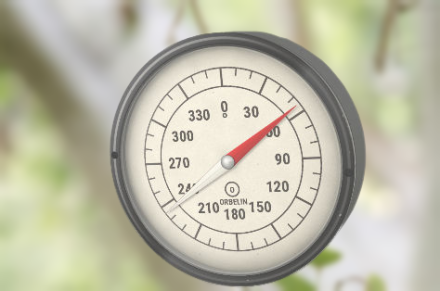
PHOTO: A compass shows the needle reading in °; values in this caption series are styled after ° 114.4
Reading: ° 55
